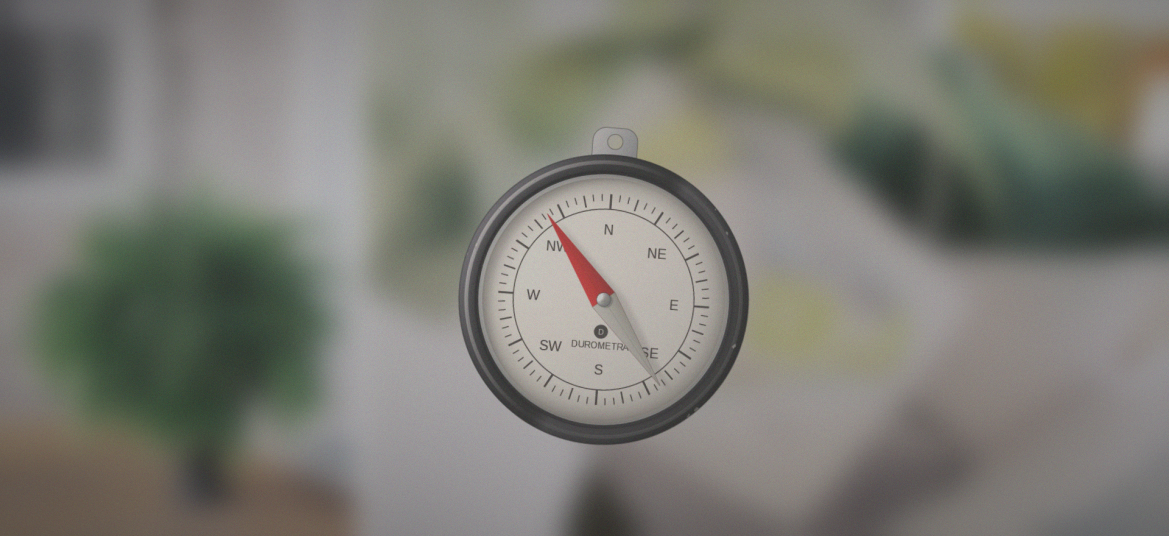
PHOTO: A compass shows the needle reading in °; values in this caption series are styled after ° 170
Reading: ° 322.5
